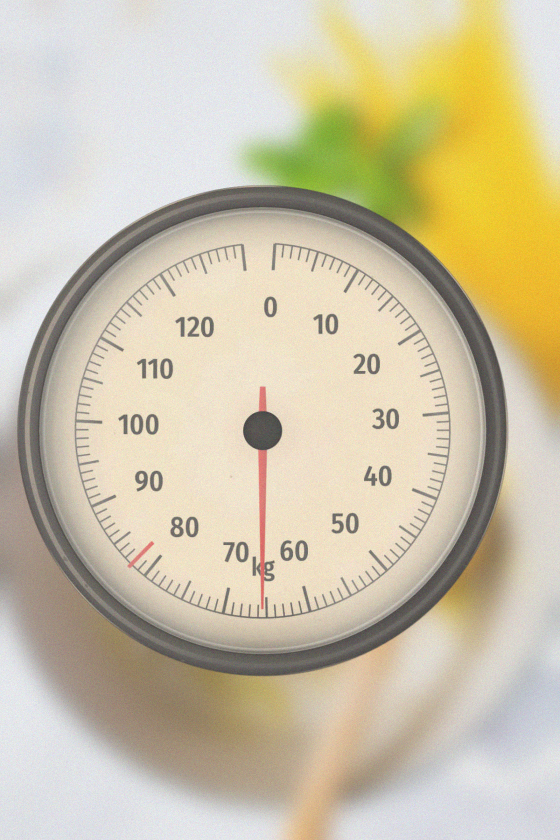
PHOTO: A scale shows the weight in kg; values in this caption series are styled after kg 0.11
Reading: kg 65.5
